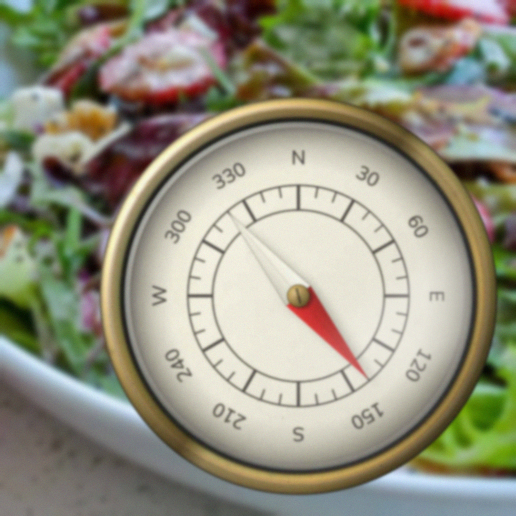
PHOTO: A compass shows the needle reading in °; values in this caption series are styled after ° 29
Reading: ° 140
